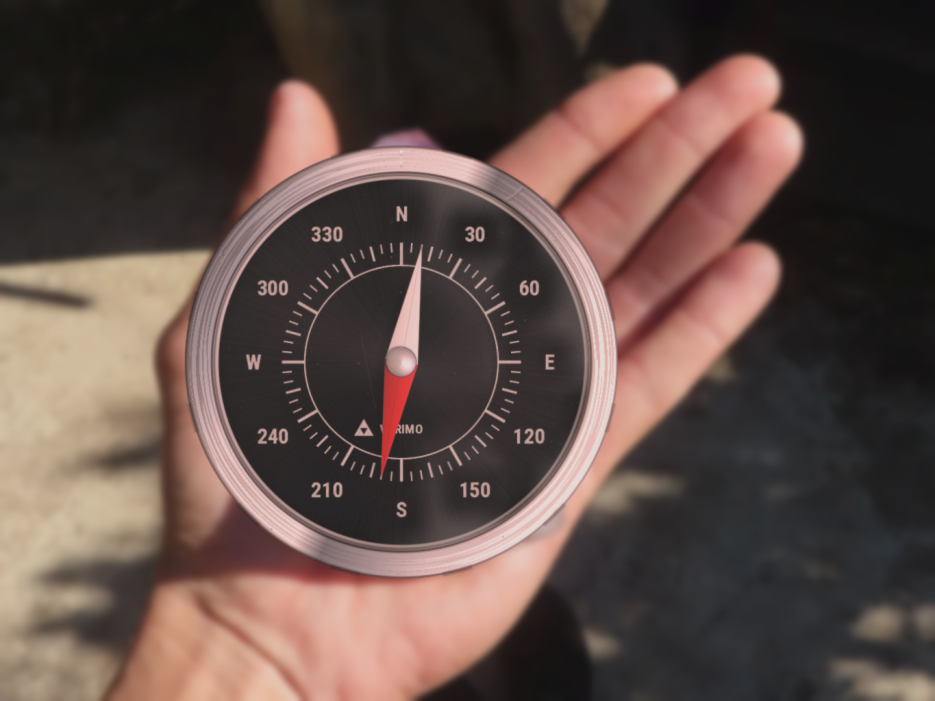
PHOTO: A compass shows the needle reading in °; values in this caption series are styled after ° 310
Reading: ° 190
